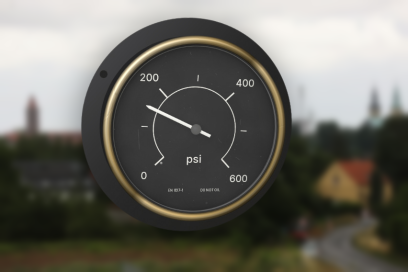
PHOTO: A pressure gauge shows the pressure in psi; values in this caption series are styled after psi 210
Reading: psi 150
